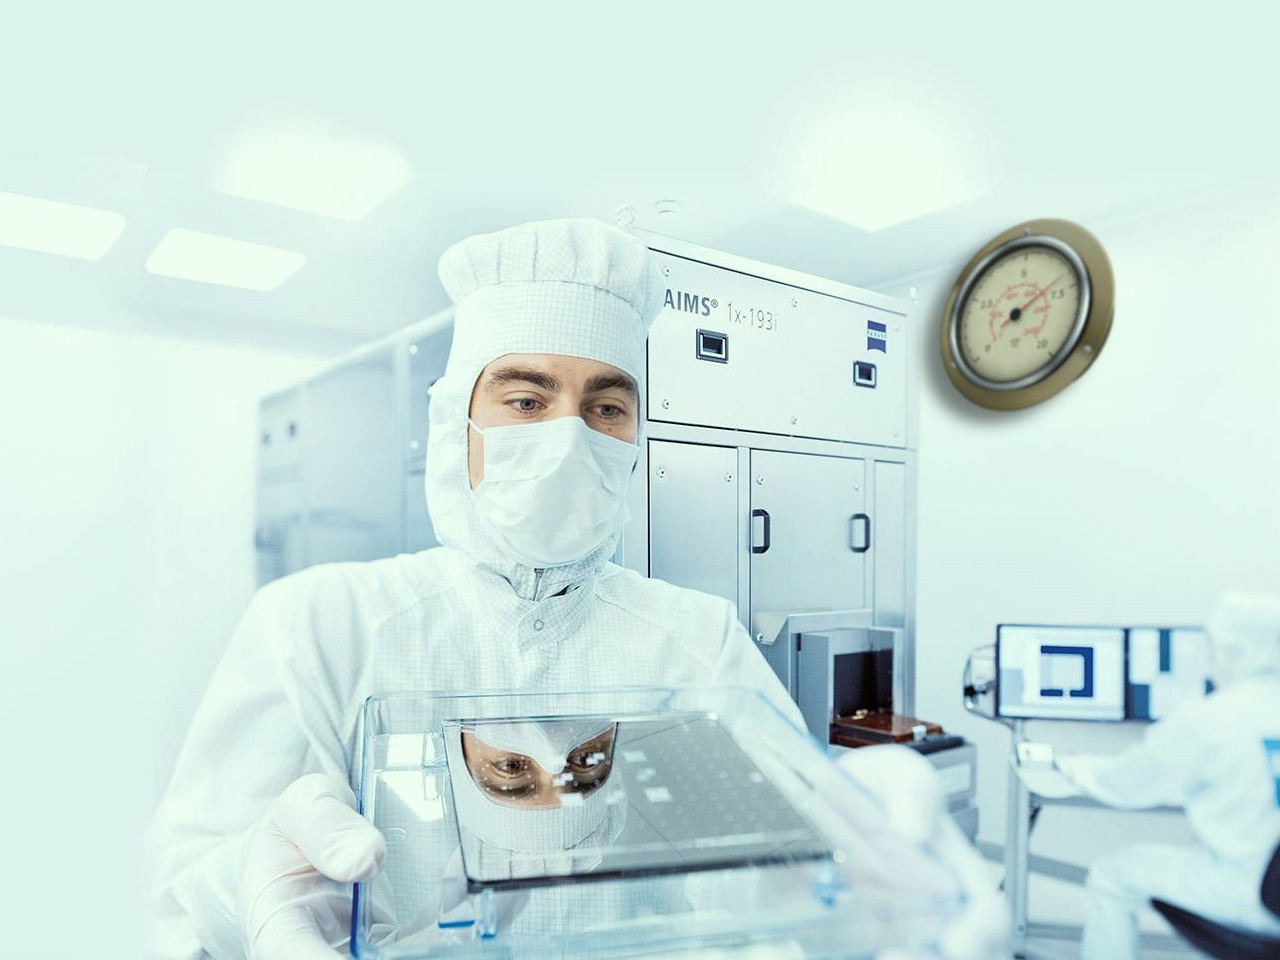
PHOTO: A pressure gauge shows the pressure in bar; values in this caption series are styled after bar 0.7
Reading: bar 7
